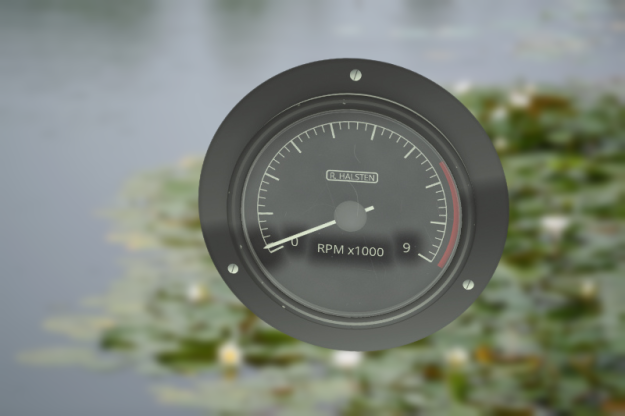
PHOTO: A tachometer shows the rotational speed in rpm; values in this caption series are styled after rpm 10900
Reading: rpm 200
